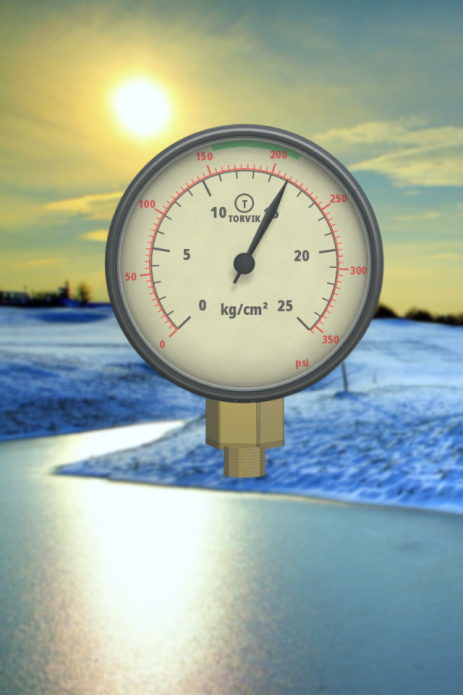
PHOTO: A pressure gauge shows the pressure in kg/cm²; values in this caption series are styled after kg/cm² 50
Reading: kg/cm² 15
